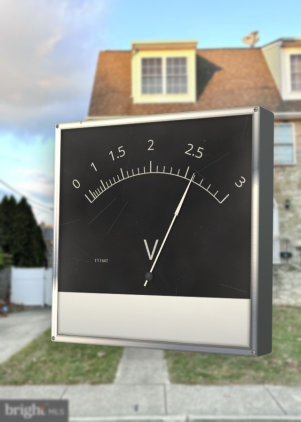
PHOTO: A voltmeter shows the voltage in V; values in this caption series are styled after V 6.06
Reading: V 2.6
